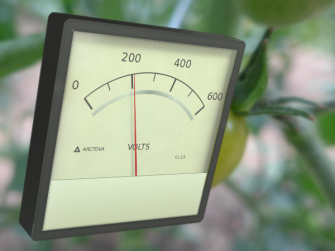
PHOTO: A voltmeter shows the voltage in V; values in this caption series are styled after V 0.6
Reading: V 200
